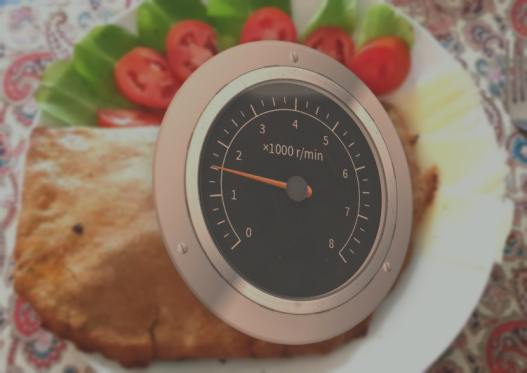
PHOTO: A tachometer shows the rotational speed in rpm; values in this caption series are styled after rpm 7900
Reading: rpm 1500
